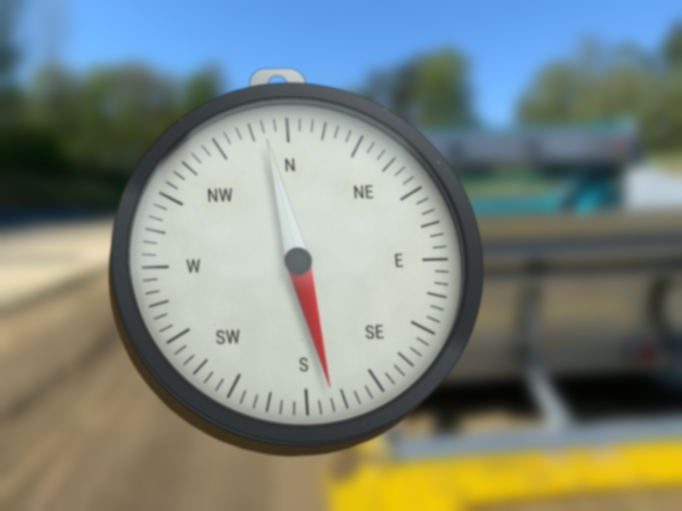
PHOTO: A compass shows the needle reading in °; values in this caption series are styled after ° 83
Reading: ° 170
